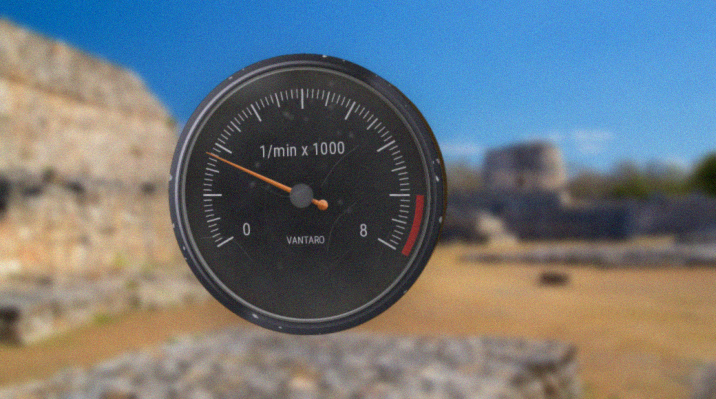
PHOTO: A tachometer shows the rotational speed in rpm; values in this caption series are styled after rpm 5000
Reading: rpm 1800
